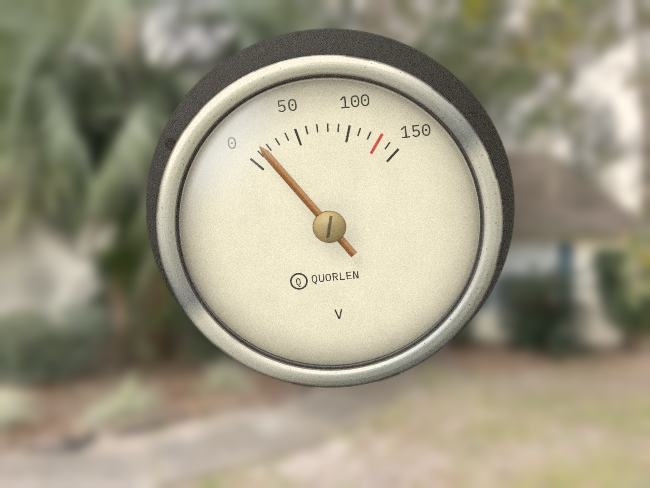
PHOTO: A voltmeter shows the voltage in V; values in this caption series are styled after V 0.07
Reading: V 15
